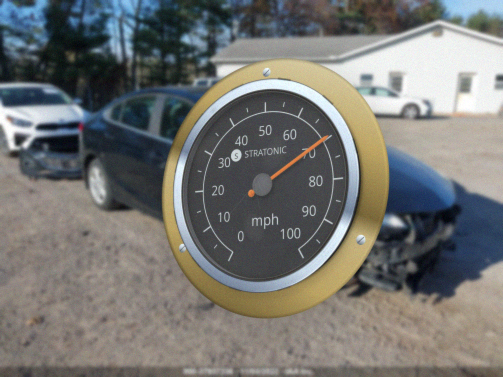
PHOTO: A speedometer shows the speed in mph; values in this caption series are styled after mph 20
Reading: mph 70
